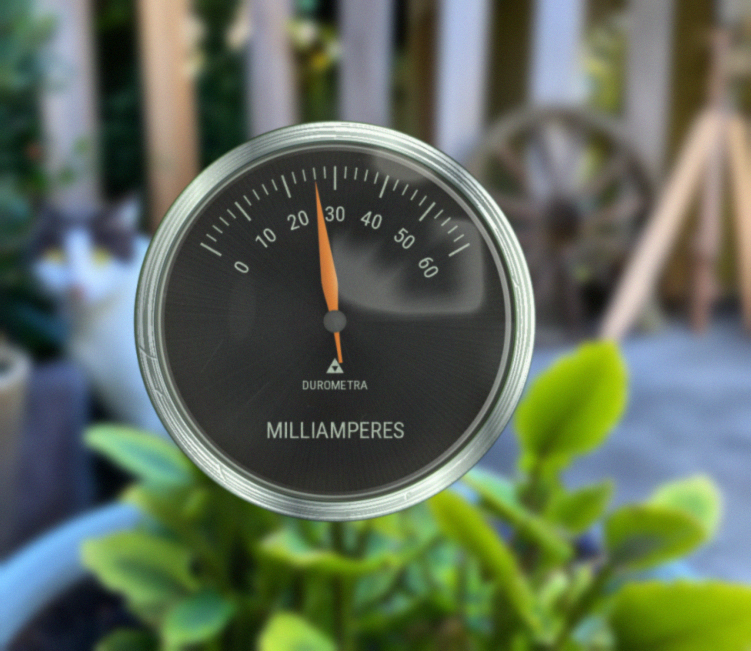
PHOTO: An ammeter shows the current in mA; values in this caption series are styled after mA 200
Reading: mA 26
